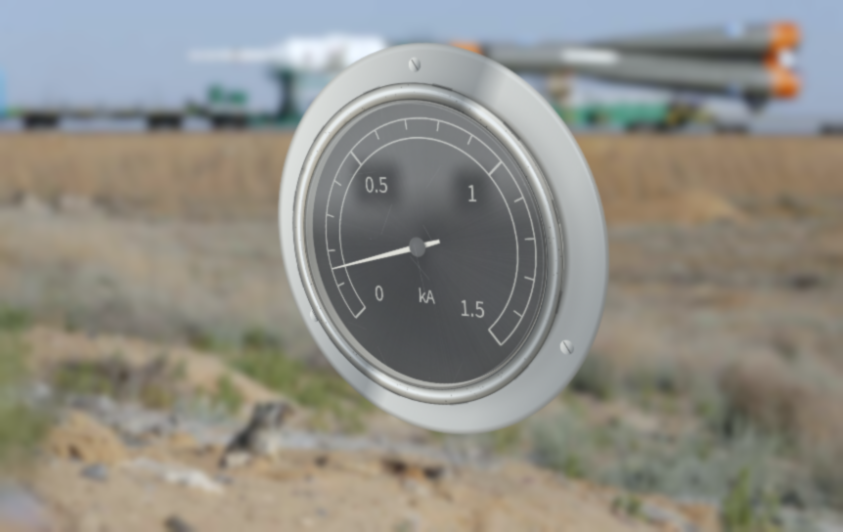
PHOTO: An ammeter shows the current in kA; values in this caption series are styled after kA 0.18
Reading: kA 0.15
